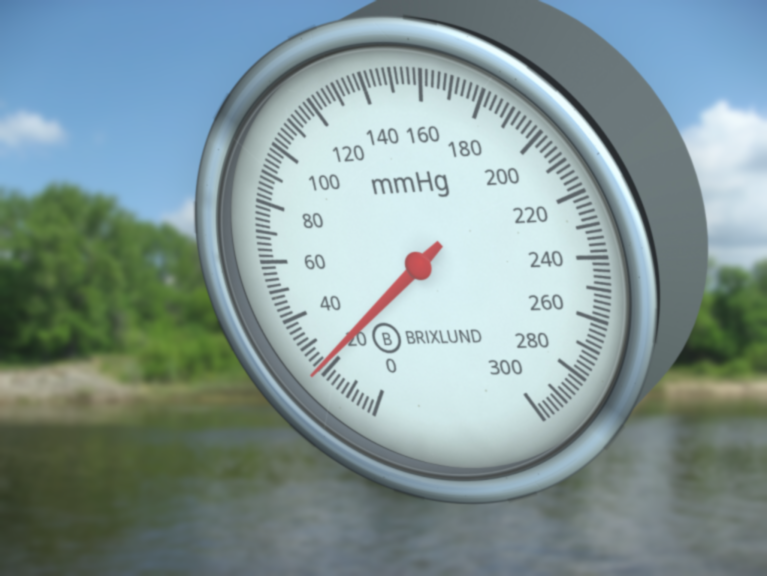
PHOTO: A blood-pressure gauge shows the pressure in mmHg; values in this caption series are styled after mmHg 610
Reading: mmHg 22
